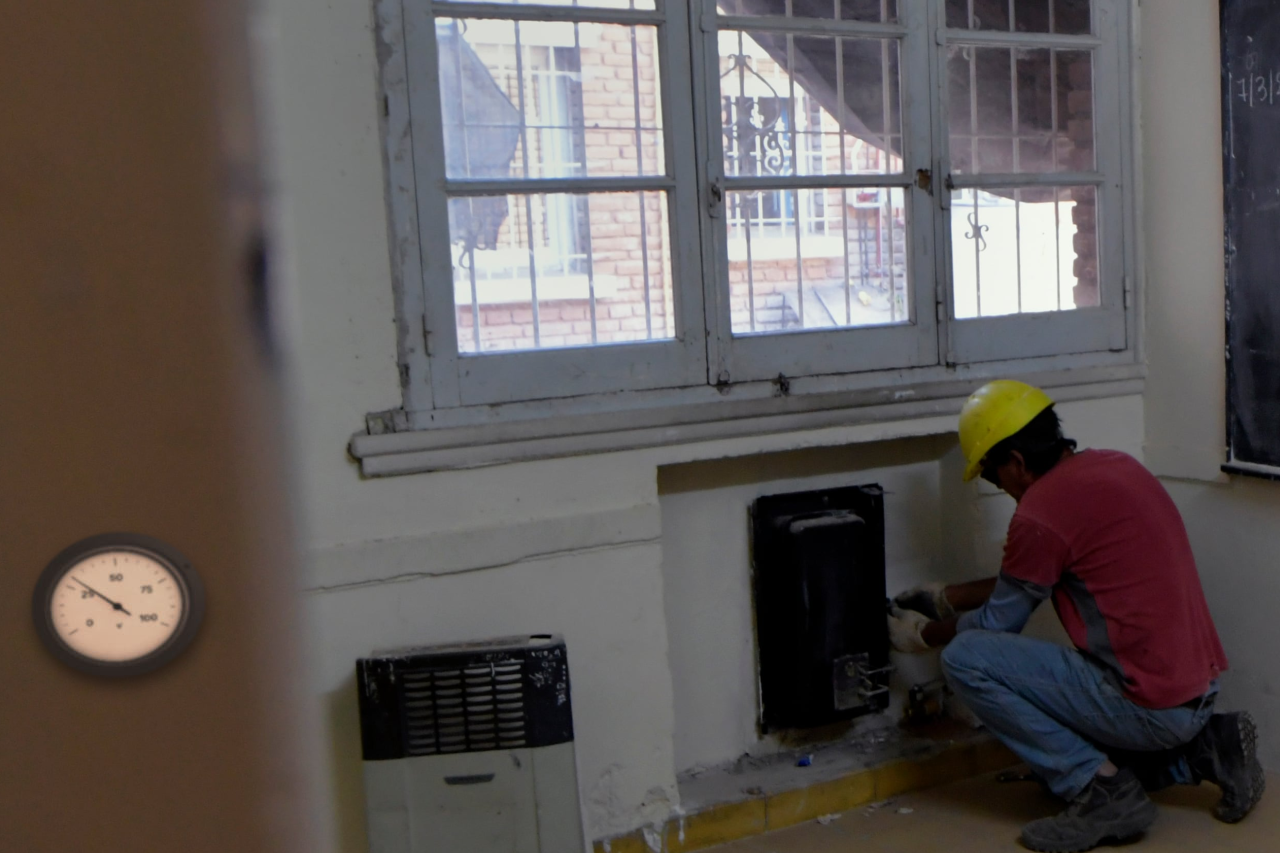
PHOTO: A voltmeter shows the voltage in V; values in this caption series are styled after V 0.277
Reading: V 30
